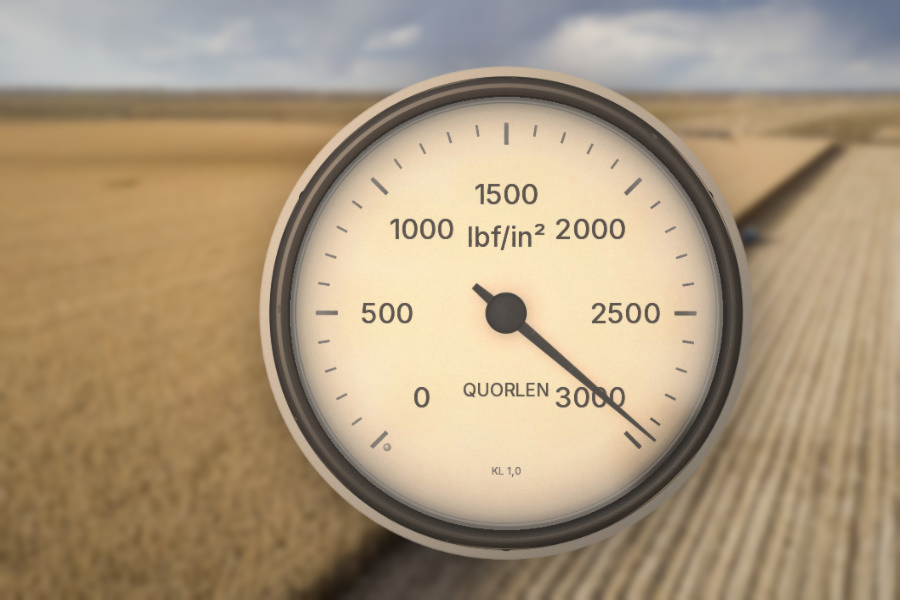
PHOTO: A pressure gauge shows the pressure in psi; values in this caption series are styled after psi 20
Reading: psi 2950
